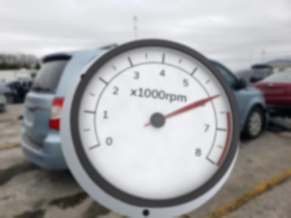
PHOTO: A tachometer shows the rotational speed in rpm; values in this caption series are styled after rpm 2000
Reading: rpm 6000
